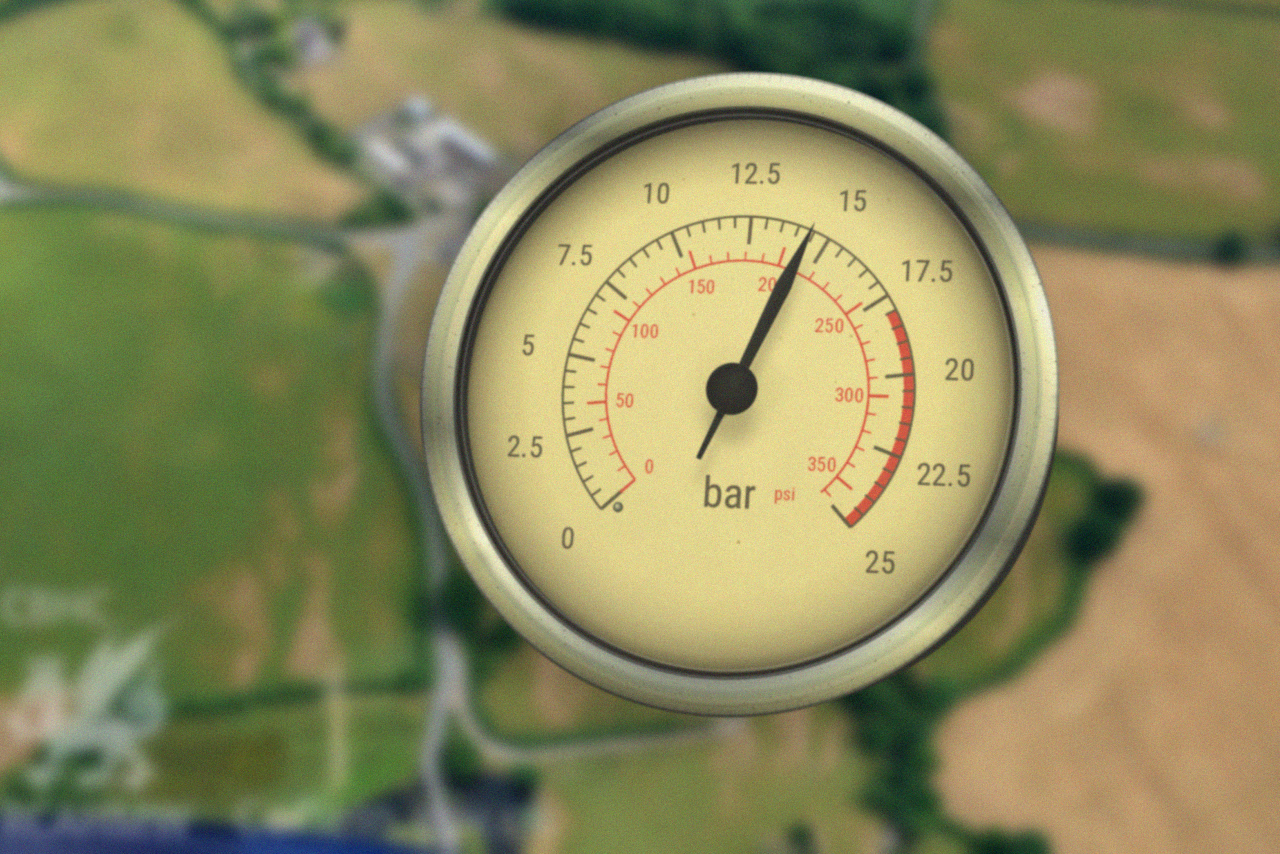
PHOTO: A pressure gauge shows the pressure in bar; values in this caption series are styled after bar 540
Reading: bar 14.5
